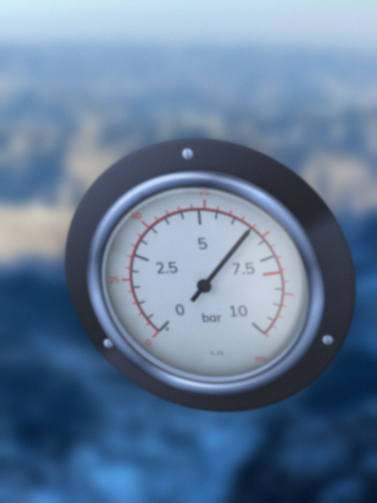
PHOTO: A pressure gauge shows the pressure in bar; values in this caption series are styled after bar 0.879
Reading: bar 6.5
